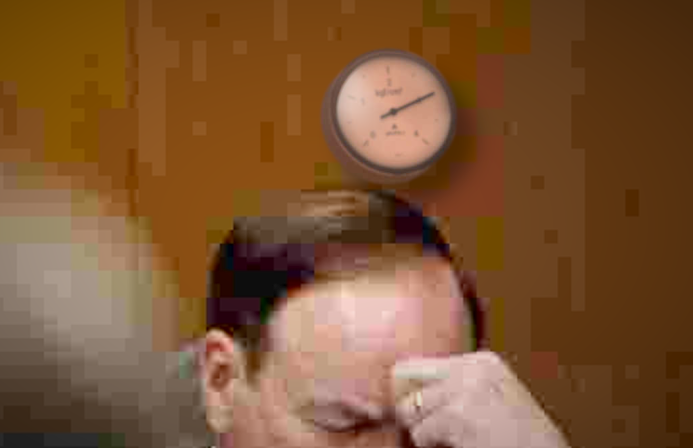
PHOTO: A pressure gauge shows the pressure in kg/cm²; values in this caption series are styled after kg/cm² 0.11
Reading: kg/cm² 3
